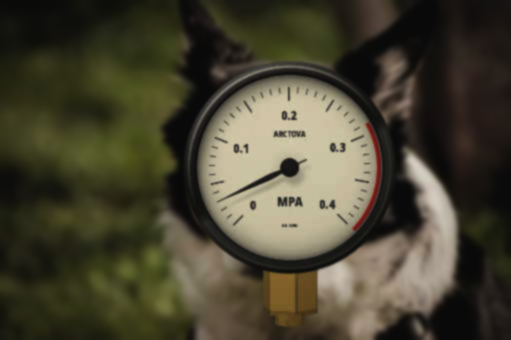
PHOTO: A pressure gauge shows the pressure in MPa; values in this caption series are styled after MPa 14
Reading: MPa 0.03
